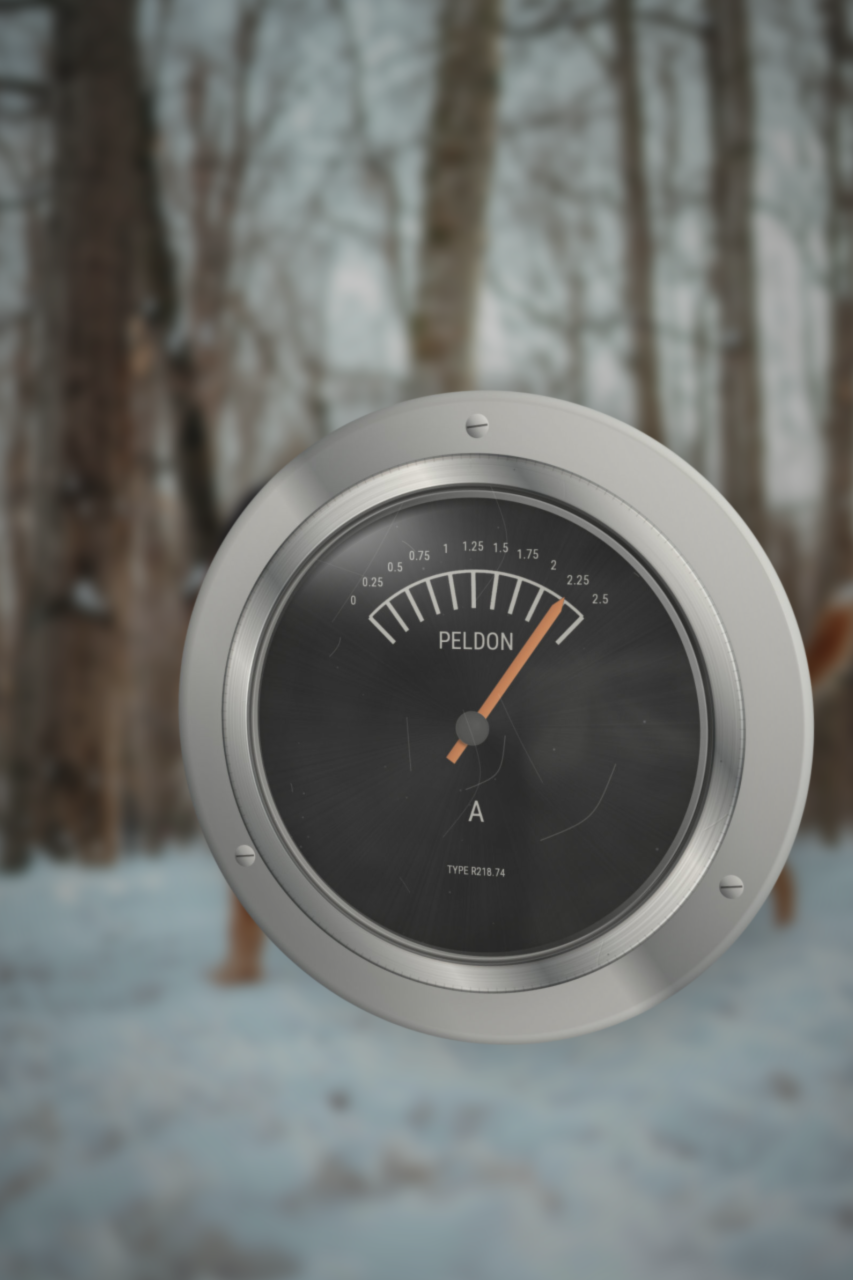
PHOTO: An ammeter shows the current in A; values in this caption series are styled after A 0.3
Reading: A 2.25
